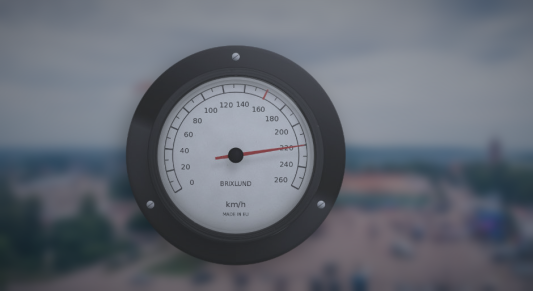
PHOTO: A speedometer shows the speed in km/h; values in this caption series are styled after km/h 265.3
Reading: km/h 220
